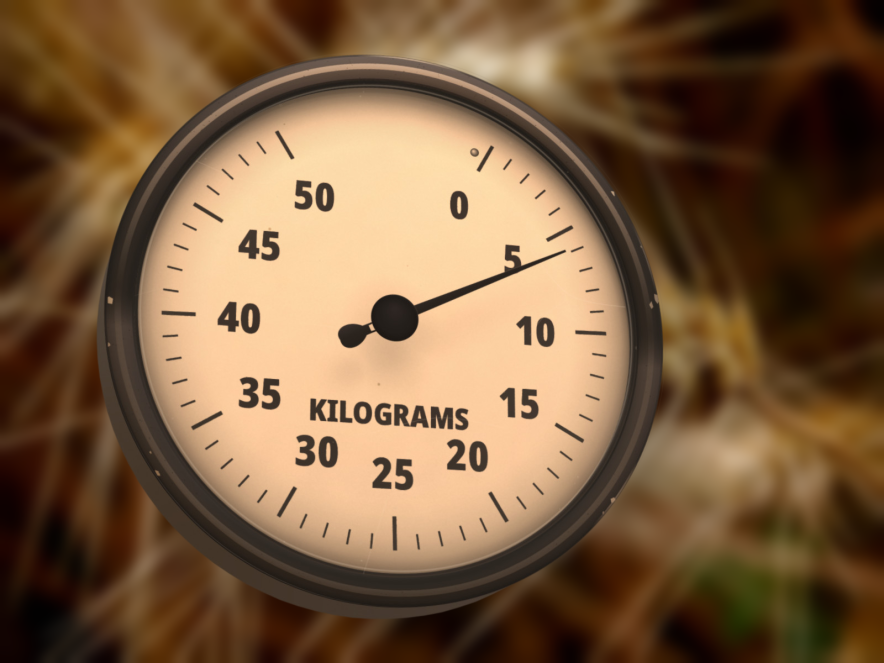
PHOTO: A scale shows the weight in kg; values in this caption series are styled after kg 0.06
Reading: kg 6
